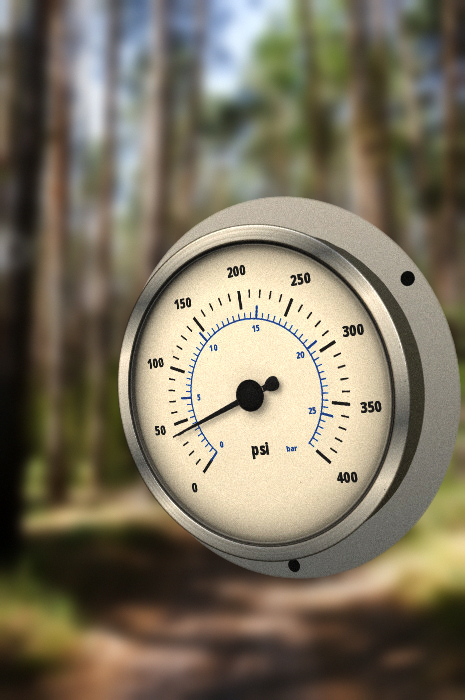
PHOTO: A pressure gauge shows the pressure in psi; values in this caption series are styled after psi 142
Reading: psi 40
